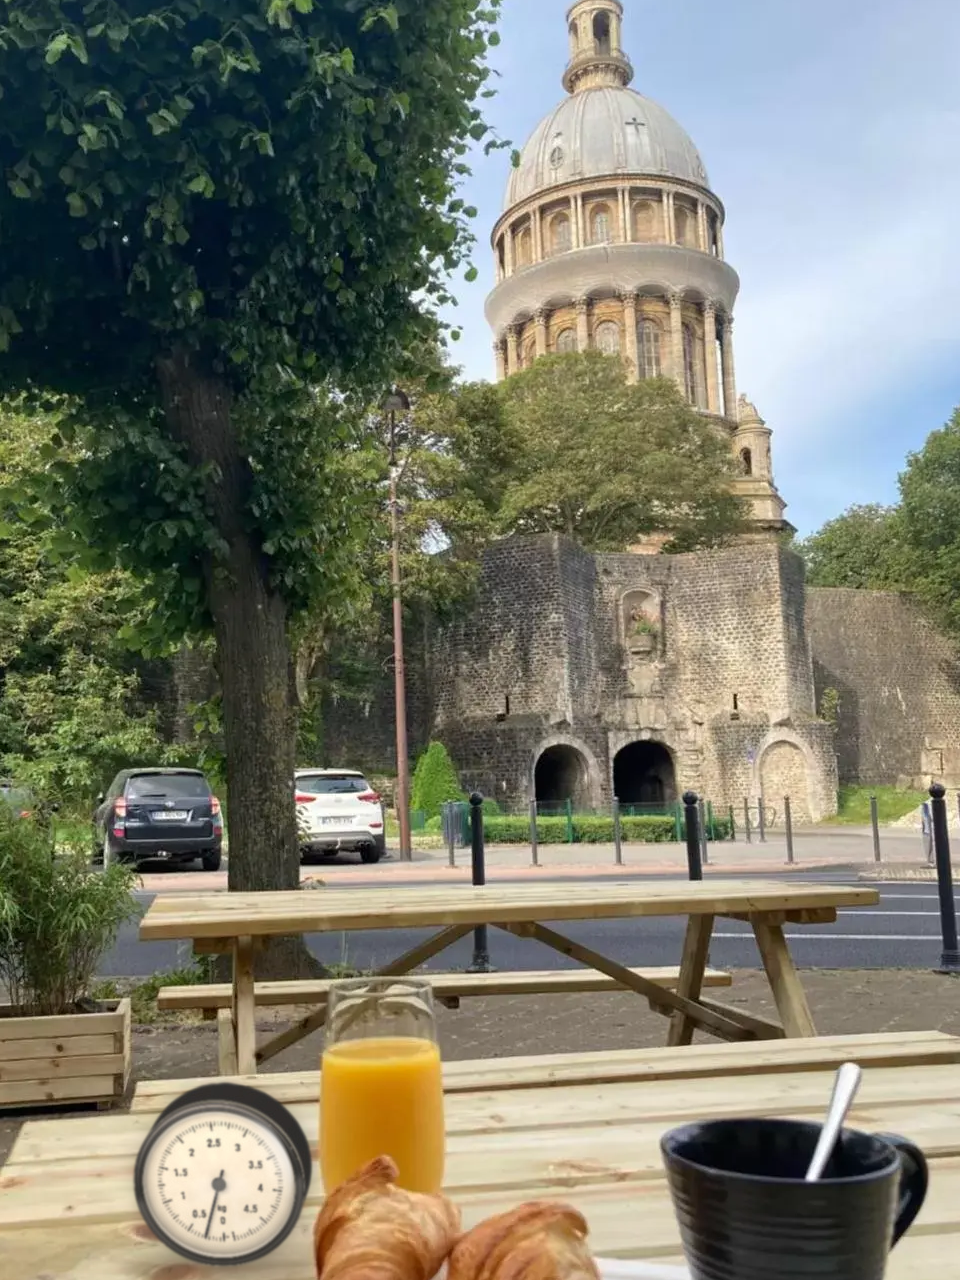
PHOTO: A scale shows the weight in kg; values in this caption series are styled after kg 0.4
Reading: kg 0.25
